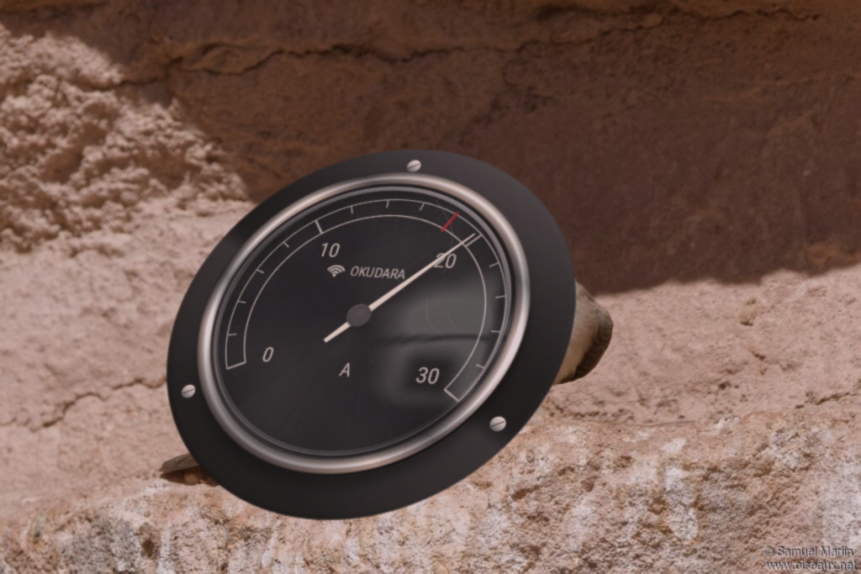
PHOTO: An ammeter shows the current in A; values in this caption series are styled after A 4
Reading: A 20
